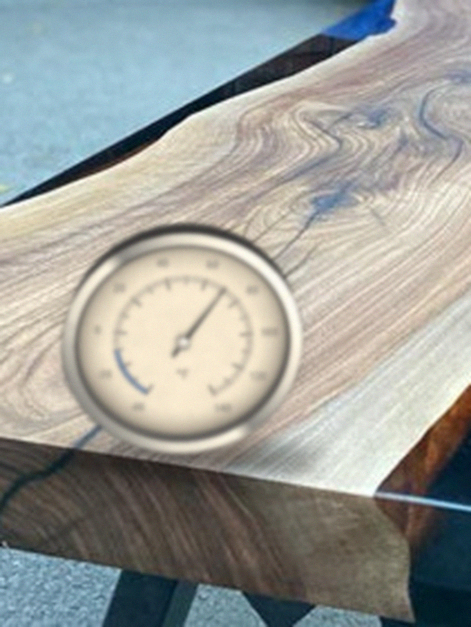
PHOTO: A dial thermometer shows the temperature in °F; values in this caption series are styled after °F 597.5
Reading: °F 70
